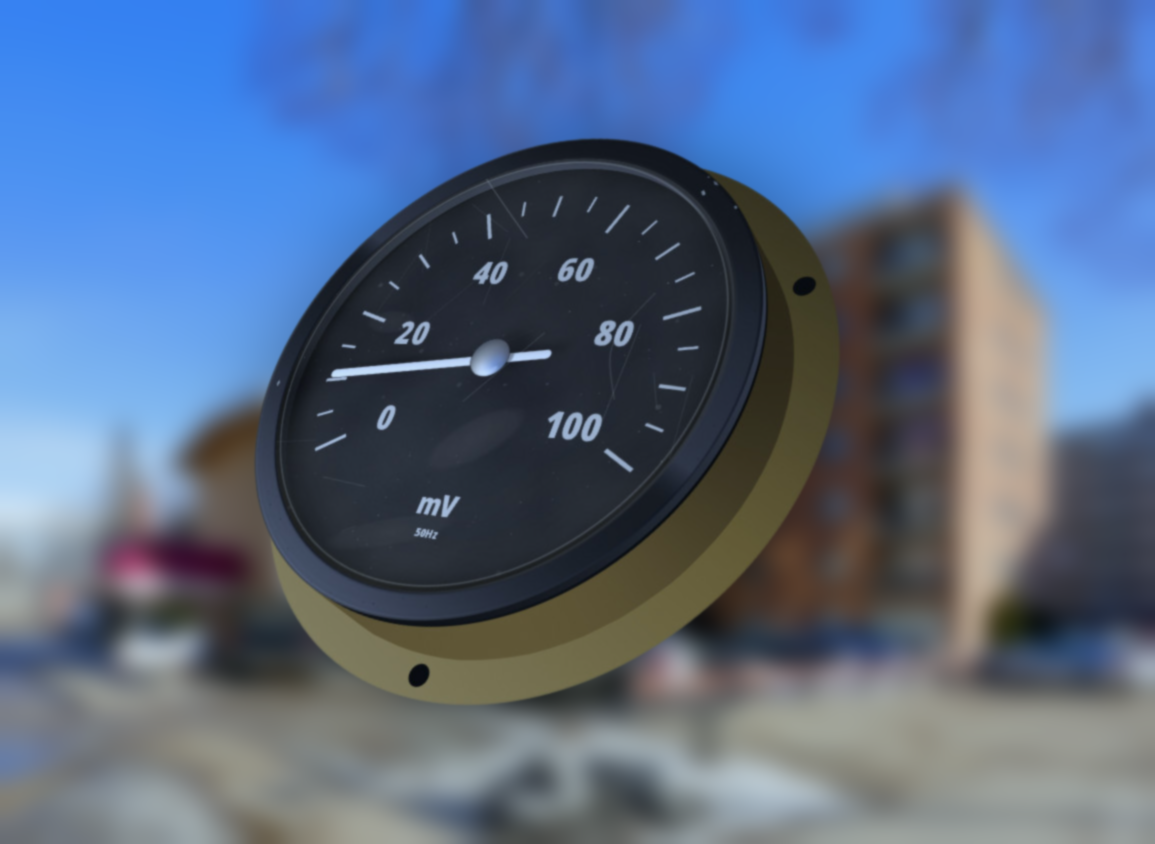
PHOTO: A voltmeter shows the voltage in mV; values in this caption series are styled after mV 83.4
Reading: mV 10
